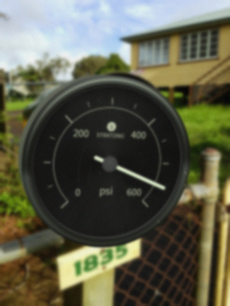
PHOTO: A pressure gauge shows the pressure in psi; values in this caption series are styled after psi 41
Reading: psi 550
